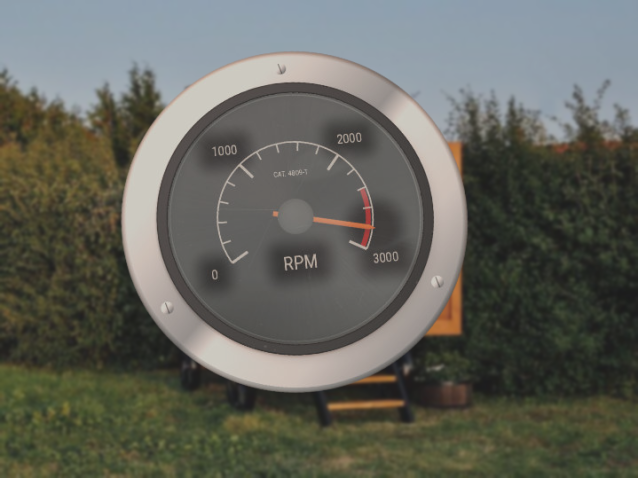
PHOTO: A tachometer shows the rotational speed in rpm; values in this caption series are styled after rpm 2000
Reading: rpm 2800
